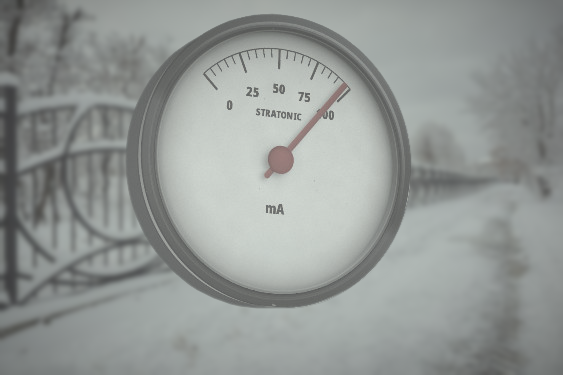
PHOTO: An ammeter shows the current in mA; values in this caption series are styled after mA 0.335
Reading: mA 95
